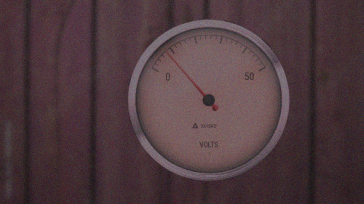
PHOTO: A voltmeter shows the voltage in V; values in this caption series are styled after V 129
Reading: V 8
